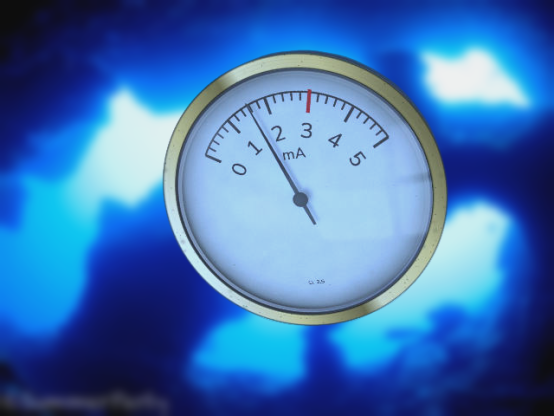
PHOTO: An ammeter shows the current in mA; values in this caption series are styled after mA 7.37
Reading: mA 1.6
